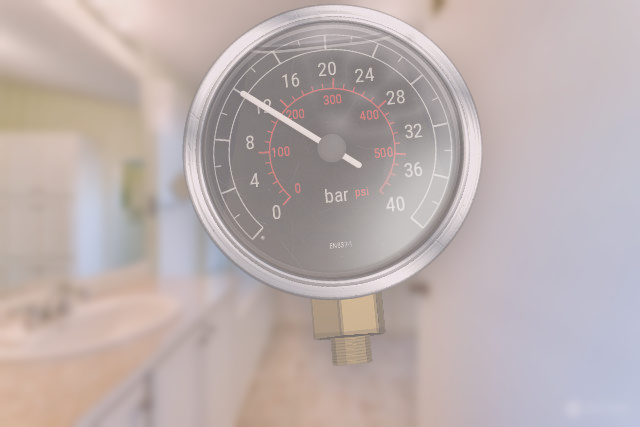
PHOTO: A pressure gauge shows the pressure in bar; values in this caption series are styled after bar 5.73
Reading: bar 12
